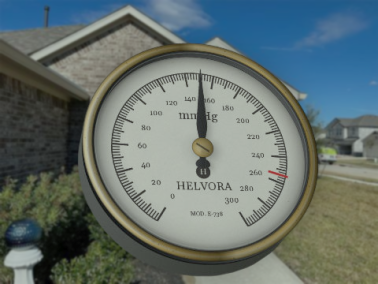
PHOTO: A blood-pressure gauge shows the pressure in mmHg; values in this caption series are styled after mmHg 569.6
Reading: mmHg 150
